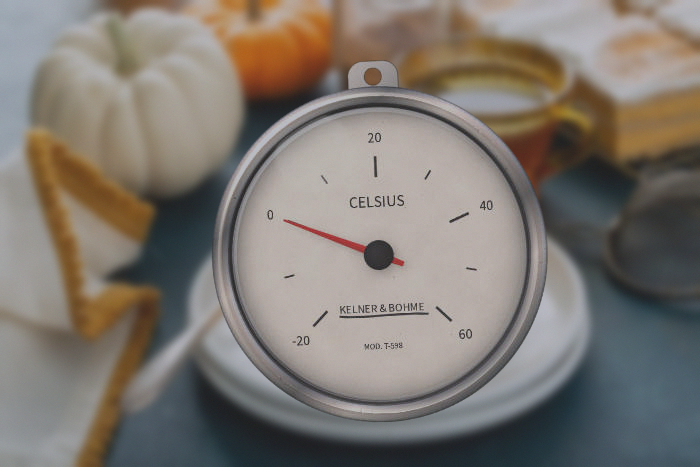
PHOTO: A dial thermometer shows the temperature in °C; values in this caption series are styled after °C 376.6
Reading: °C 0
